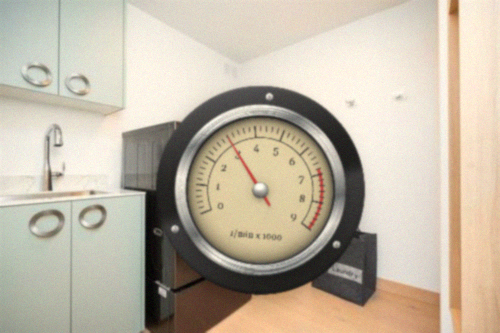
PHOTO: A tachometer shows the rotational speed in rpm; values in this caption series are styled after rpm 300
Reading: rpm 3000
